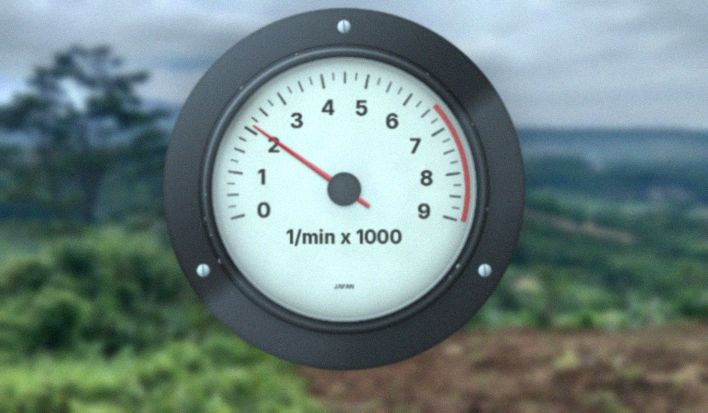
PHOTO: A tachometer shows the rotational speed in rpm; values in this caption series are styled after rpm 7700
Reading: rpm 2125
